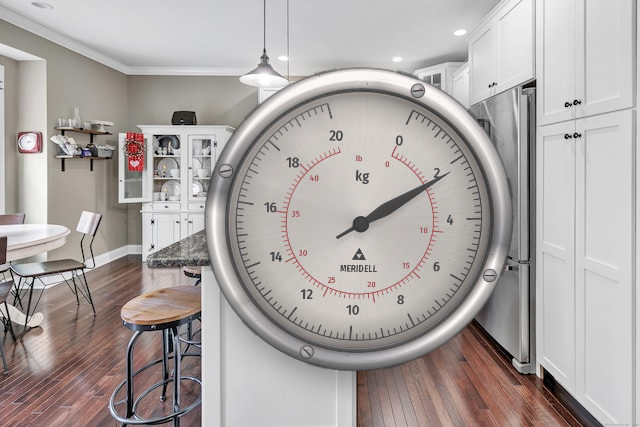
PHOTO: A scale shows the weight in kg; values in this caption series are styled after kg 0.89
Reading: kg 2.2
